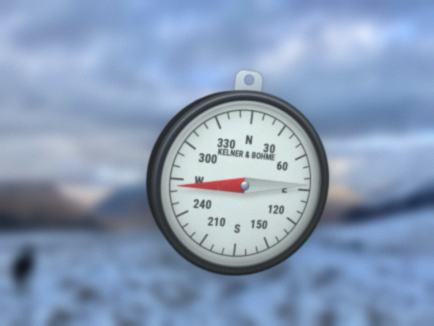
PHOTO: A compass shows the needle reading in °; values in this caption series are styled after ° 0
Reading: ° 265
